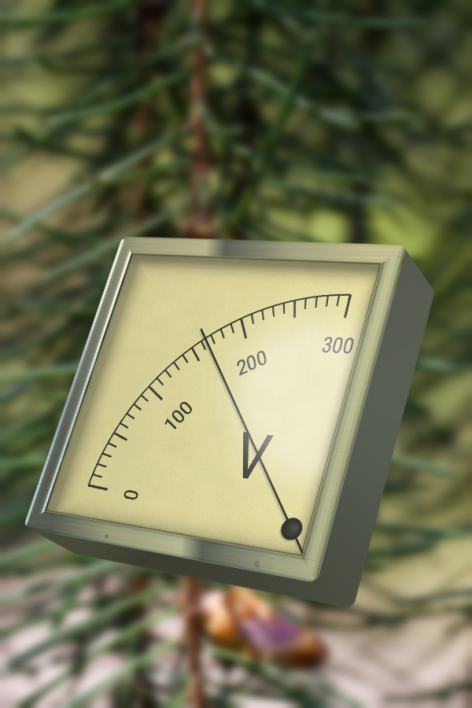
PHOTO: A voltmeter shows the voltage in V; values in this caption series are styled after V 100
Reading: V 165
